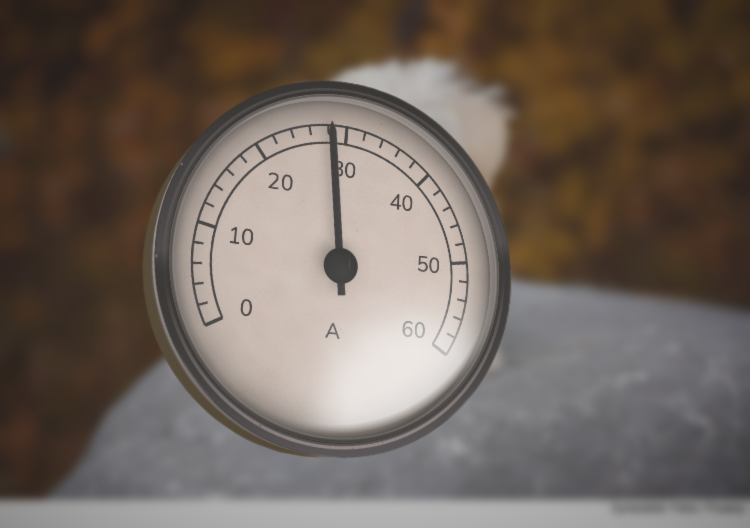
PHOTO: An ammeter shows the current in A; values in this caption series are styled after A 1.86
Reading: A 28
